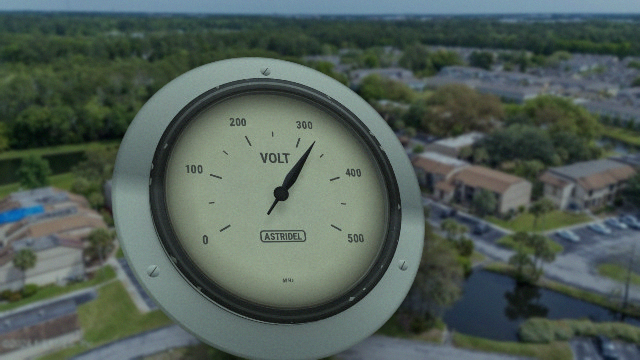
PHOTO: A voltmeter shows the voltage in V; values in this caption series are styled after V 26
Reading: V 325
